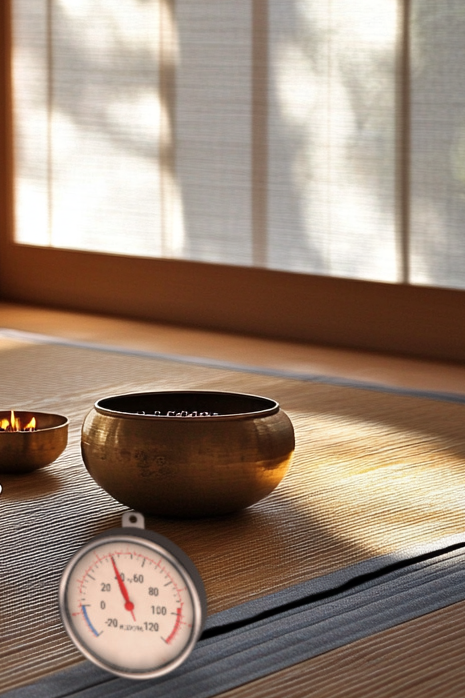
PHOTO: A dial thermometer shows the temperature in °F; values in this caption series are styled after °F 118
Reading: °F 40
